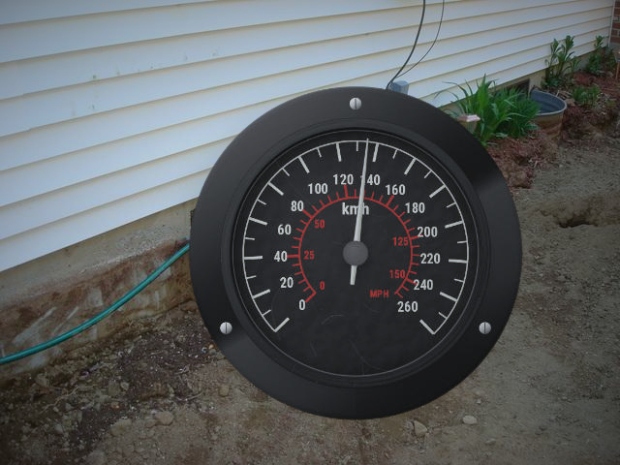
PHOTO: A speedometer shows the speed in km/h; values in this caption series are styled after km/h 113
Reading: km/h 135
